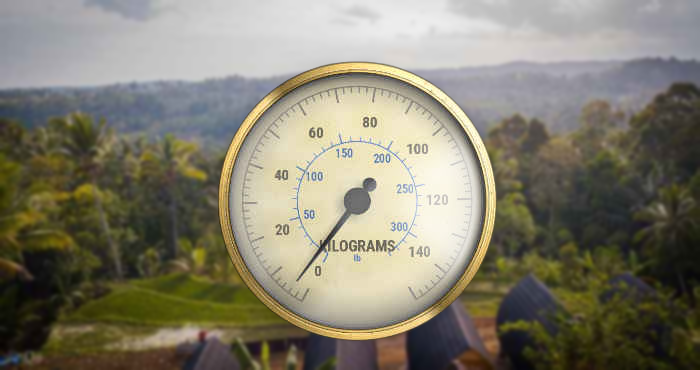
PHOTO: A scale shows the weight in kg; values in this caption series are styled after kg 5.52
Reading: kg 4
